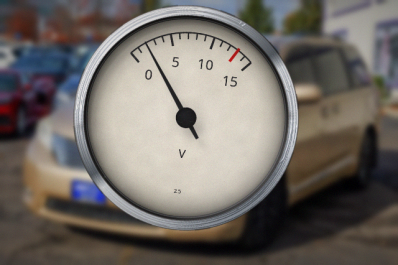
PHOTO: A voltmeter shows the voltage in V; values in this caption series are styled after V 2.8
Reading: V 2
